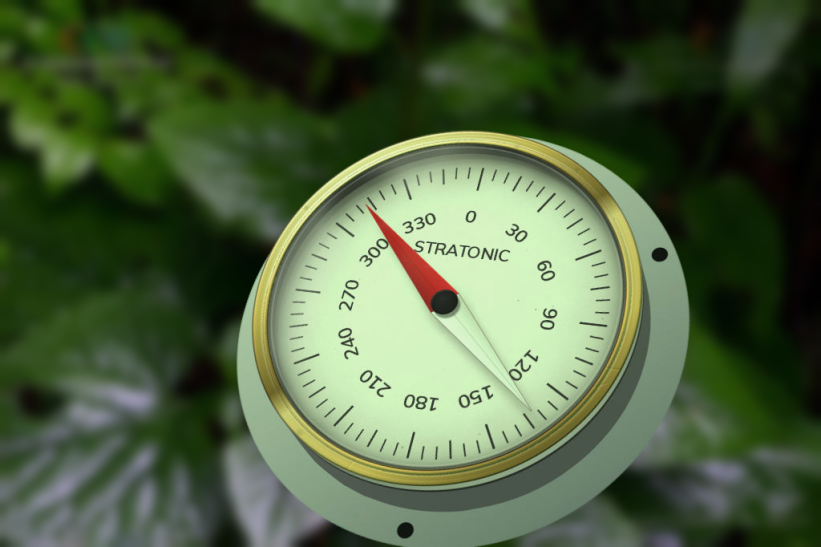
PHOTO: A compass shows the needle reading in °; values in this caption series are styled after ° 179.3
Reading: ° 312.5
